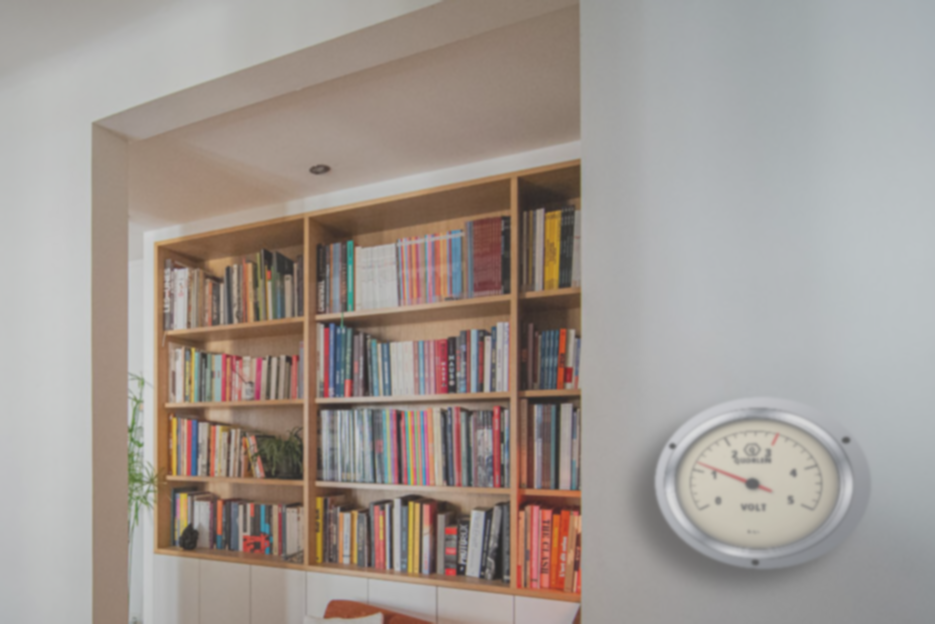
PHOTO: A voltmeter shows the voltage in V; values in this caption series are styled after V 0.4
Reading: V 1.2
